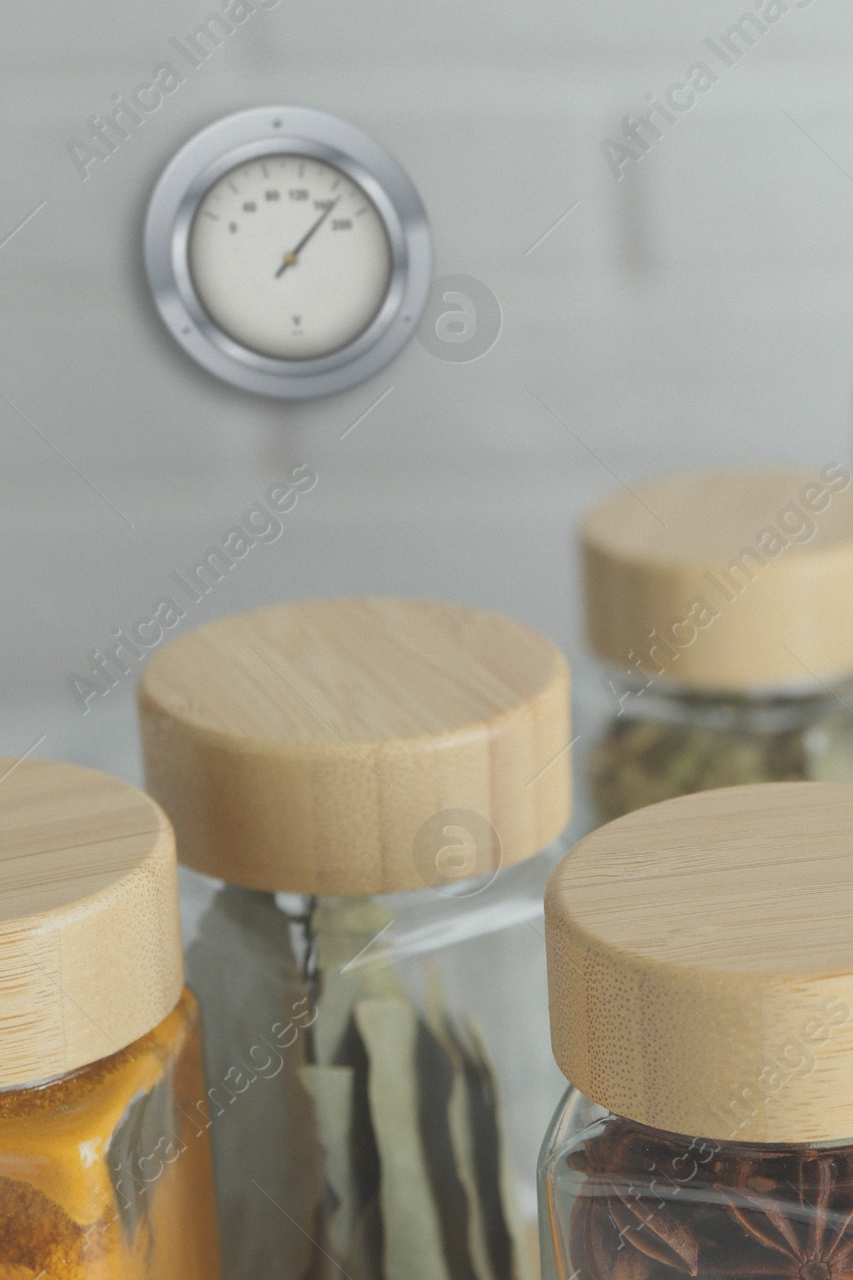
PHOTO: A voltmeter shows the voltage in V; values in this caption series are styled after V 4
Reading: V 170
